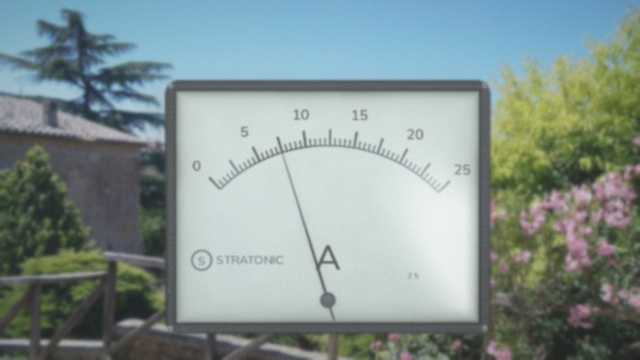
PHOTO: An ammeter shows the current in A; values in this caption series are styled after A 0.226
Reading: A 7.5
